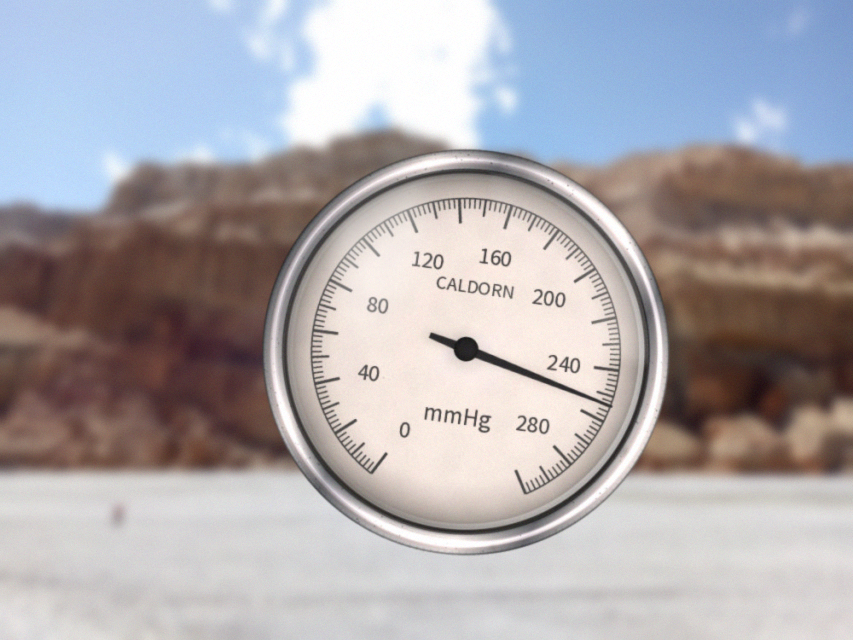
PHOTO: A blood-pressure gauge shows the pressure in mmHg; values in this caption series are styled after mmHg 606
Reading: mmHg 254
